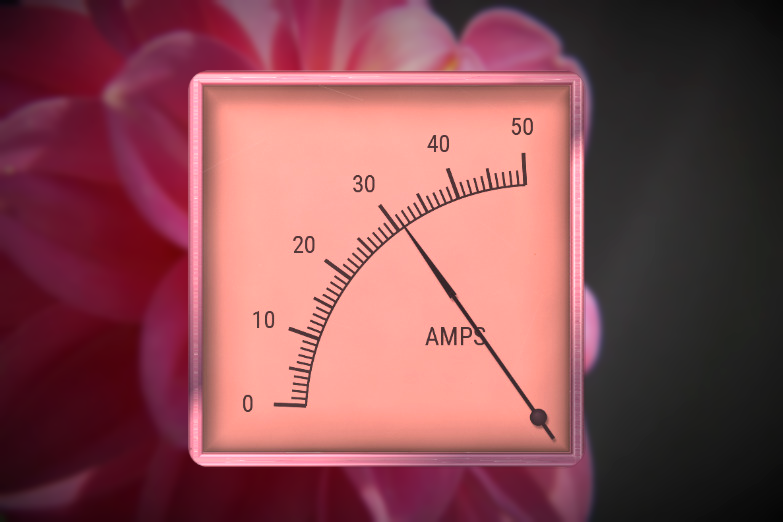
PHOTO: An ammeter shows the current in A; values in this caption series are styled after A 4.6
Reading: A 31
